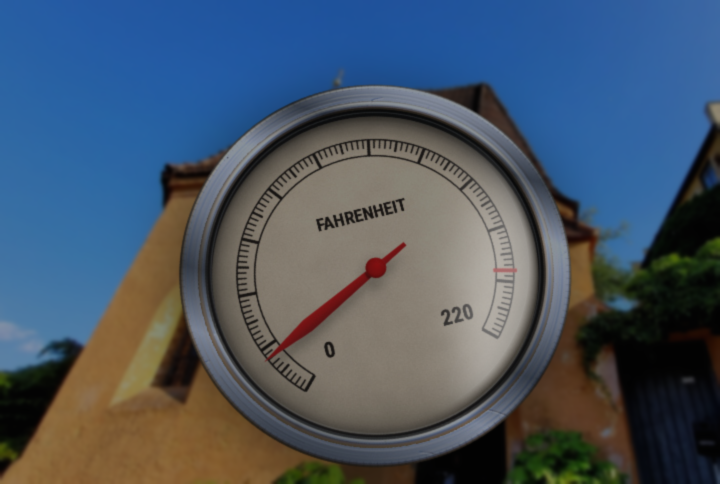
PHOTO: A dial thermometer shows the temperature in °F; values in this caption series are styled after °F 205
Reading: °F 16
